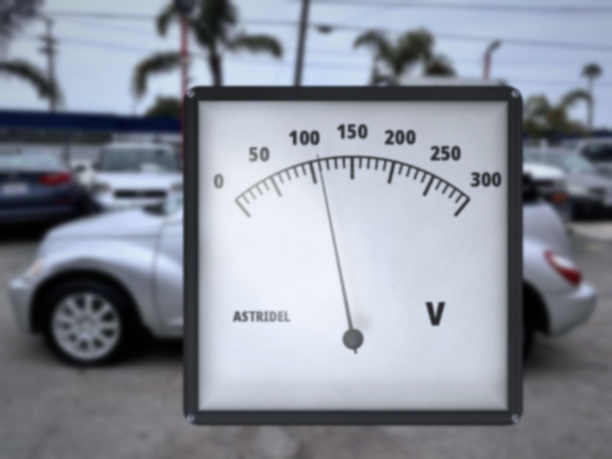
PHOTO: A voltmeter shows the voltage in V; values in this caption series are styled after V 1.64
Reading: V 110
